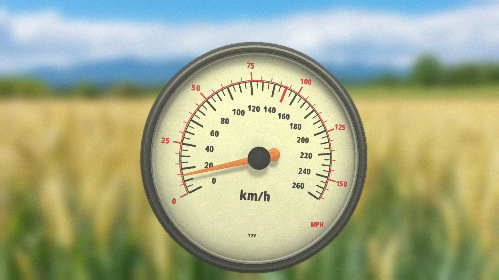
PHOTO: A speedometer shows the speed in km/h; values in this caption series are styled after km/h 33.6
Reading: km/h 15
